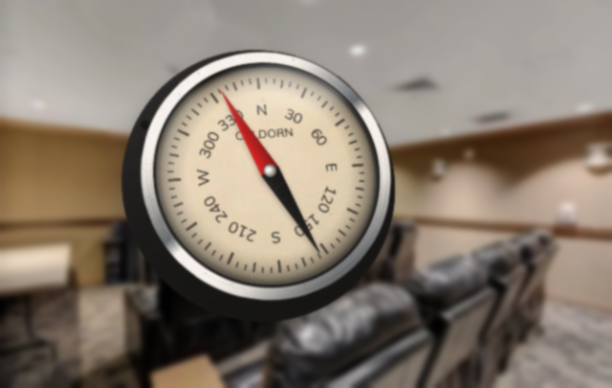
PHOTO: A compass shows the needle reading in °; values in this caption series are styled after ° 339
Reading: ° 335
